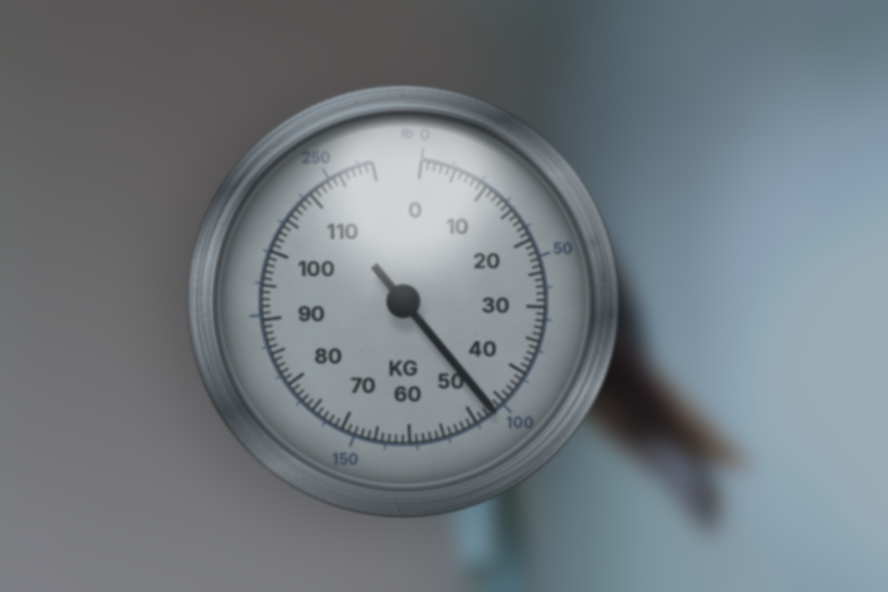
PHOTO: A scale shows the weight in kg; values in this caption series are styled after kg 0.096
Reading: kg 47
